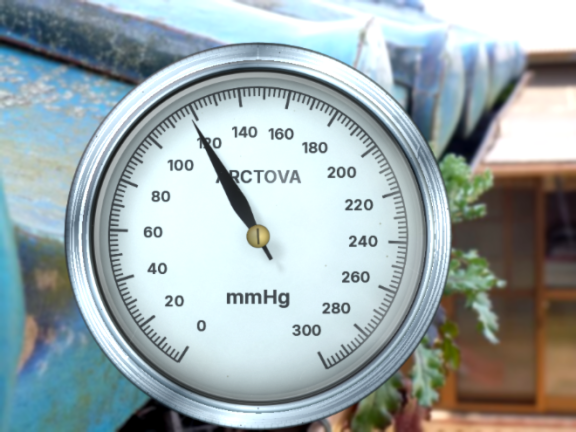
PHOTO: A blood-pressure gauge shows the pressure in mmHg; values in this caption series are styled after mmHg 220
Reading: mmHg 118
